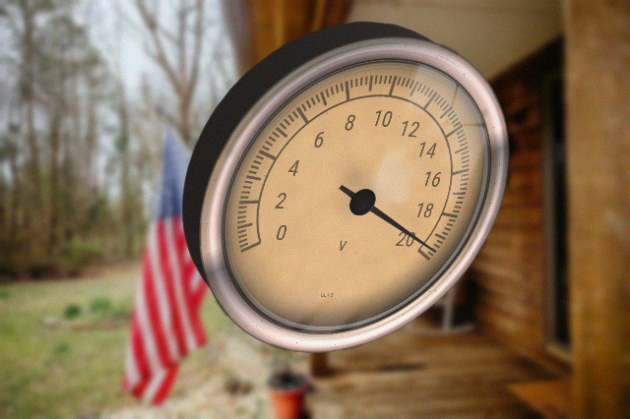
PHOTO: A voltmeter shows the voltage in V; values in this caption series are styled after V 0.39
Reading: V 19.6
